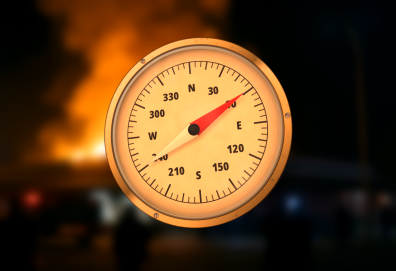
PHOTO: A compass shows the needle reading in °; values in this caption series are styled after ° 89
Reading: ° 60
